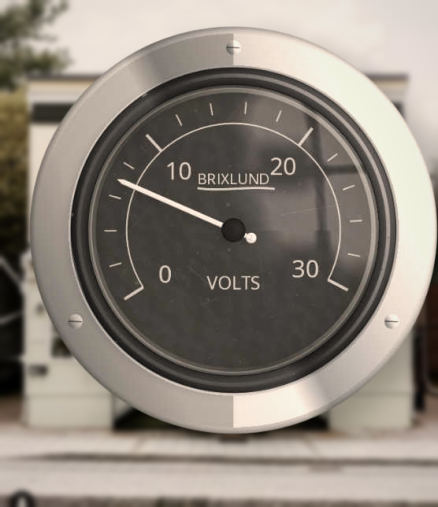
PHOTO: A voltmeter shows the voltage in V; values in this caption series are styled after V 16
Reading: V 7
